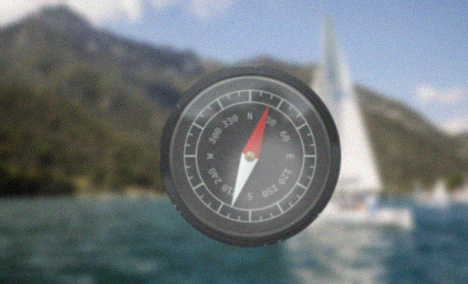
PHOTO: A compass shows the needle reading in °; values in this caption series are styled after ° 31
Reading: ° 20
